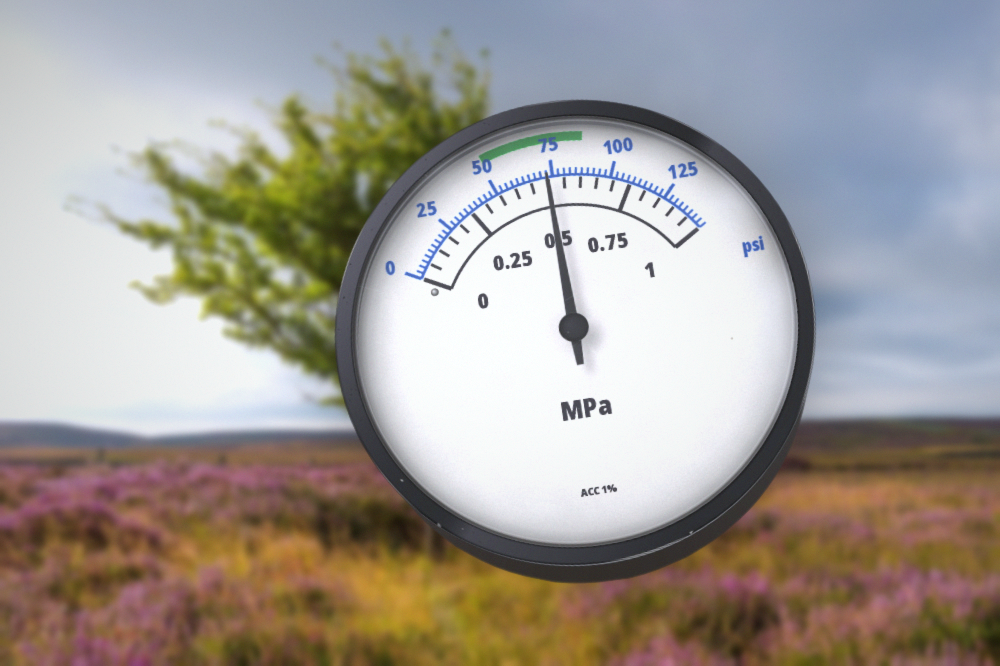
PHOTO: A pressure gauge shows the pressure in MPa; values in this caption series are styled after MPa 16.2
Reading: MPa 0.5
